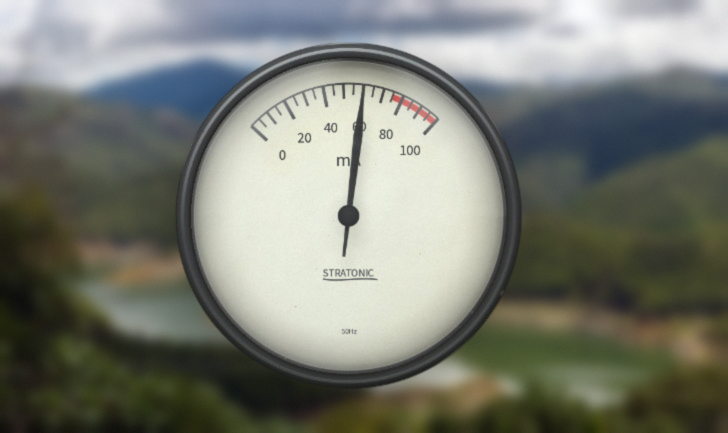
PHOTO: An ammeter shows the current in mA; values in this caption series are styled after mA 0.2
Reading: mA 60
